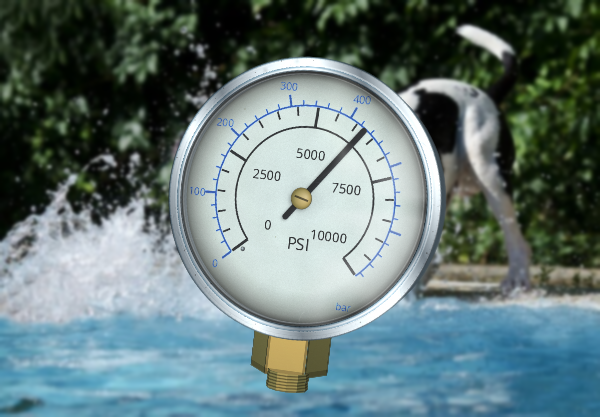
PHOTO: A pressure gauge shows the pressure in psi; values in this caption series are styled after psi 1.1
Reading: psi 6250
